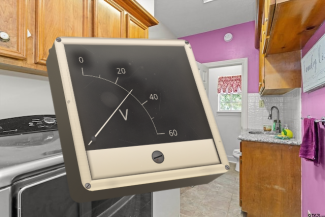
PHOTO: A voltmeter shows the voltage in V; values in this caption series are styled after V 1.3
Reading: V 30
